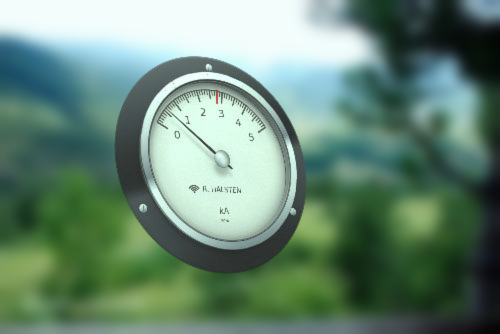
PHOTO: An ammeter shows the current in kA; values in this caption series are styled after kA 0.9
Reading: kA 0.5
